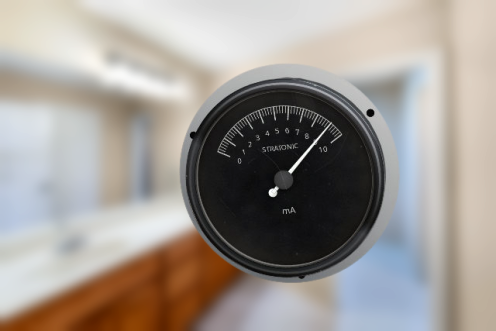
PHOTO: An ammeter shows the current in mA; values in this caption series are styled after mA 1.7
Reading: mA 9
